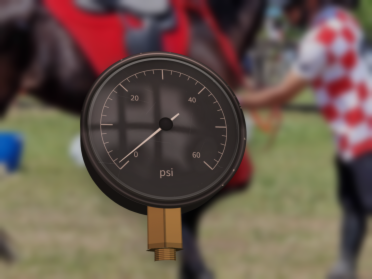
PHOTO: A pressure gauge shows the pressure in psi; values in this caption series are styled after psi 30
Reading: psi 1
